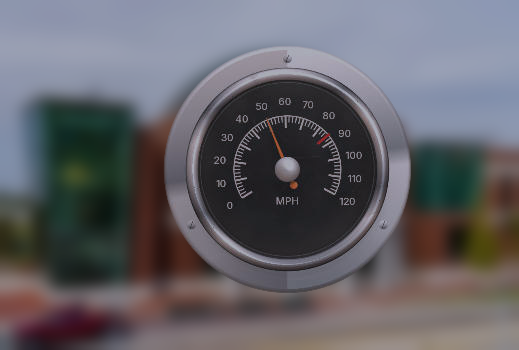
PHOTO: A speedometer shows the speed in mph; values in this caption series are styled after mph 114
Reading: mph 50
